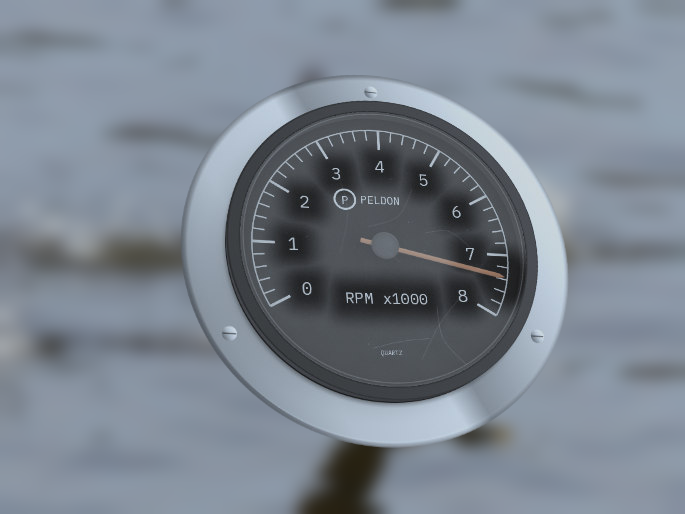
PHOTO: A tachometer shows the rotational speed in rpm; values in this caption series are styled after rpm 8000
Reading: rpm 7400
